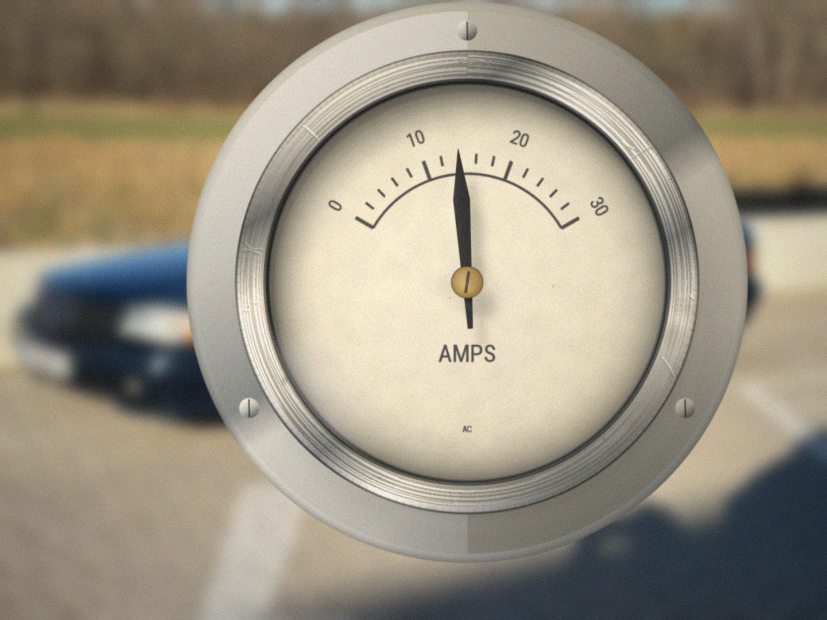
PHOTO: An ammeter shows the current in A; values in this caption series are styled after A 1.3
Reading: A 14
